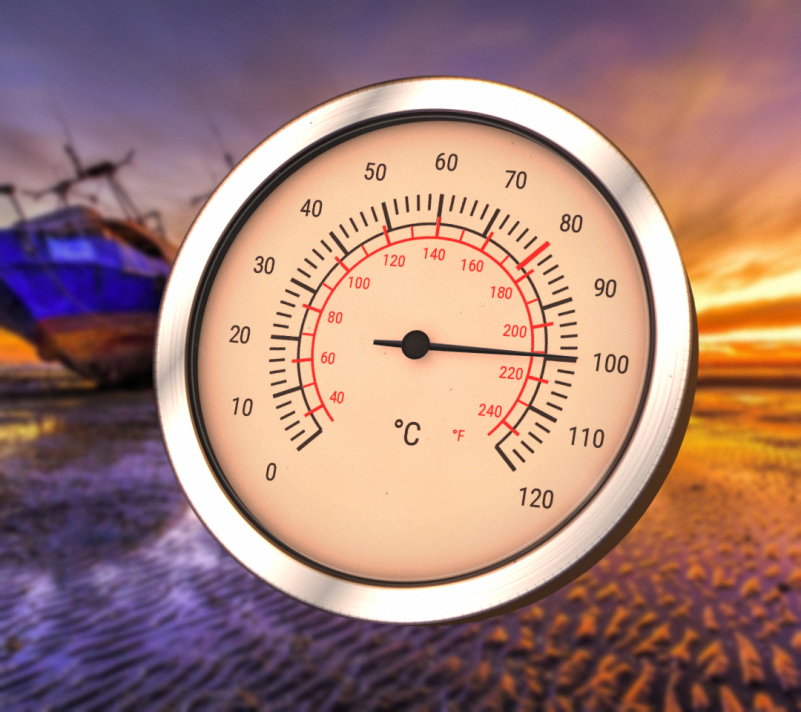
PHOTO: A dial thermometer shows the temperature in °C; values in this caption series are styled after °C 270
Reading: °C 100
